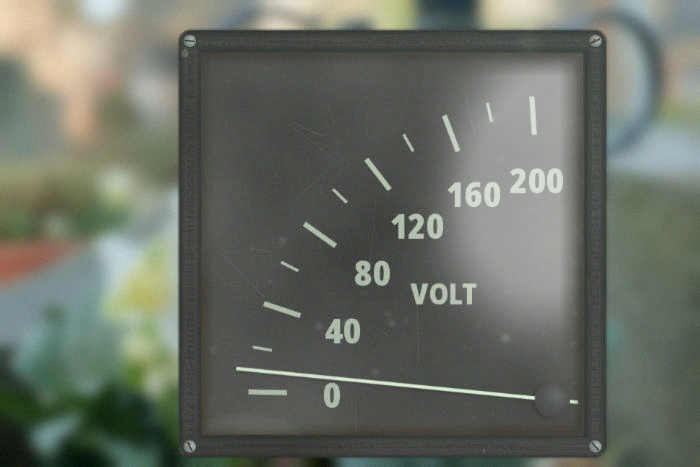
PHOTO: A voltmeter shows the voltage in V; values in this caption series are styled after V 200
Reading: V 10
